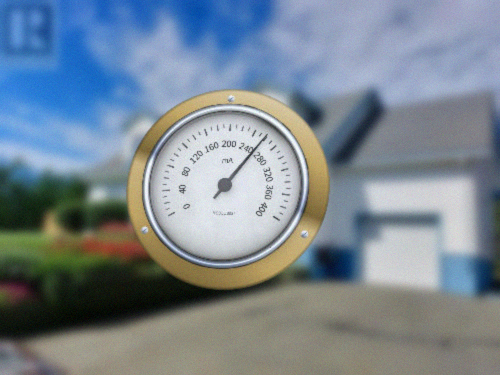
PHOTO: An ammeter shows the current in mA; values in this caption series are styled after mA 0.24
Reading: mA 260
